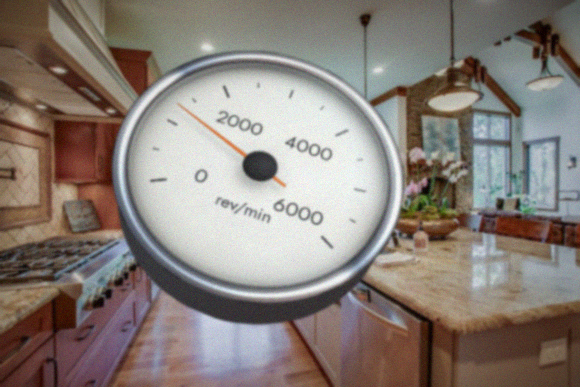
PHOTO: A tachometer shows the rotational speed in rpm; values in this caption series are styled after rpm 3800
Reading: rpm 1250
